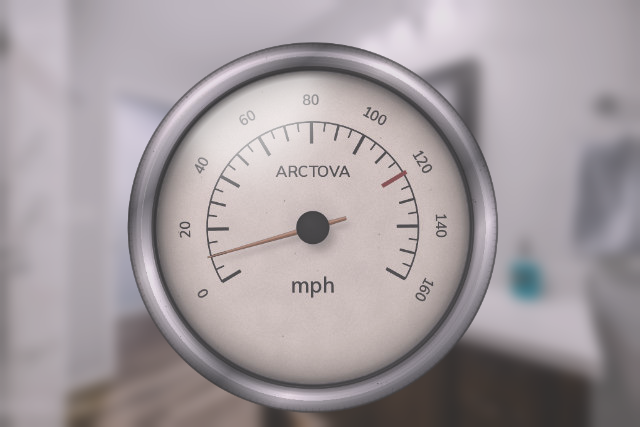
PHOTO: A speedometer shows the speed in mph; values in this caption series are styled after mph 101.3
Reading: mph 10
